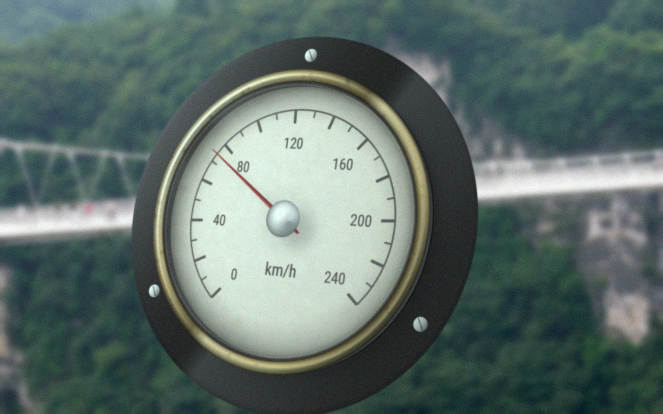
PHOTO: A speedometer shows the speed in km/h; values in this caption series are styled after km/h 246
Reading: km/h 75
